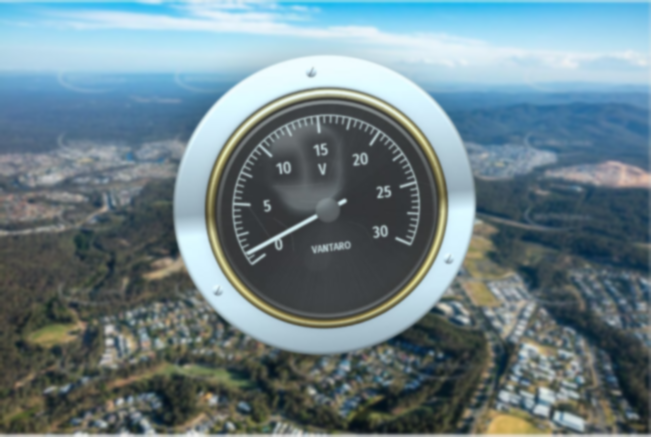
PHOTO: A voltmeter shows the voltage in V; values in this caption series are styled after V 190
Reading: V 1
